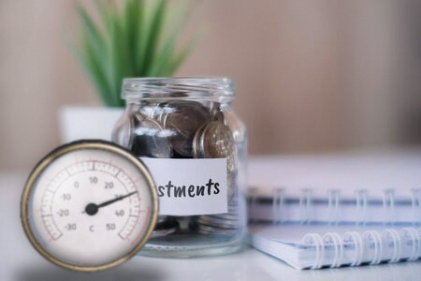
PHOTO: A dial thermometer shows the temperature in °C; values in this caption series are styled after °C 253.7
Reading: °C 30
